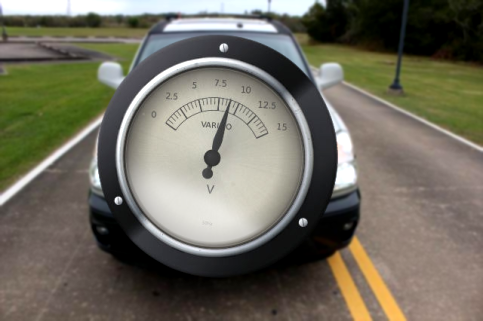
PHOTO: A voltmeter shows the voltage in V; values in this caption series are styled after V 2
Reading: V 9
